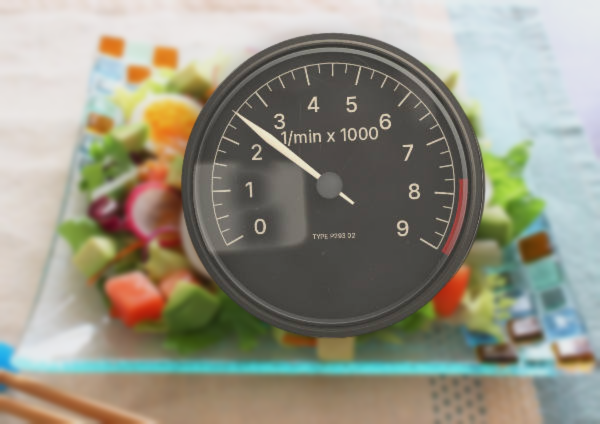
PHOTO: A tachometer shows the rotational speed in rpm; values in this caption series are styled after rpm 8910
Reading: rpm 2500
